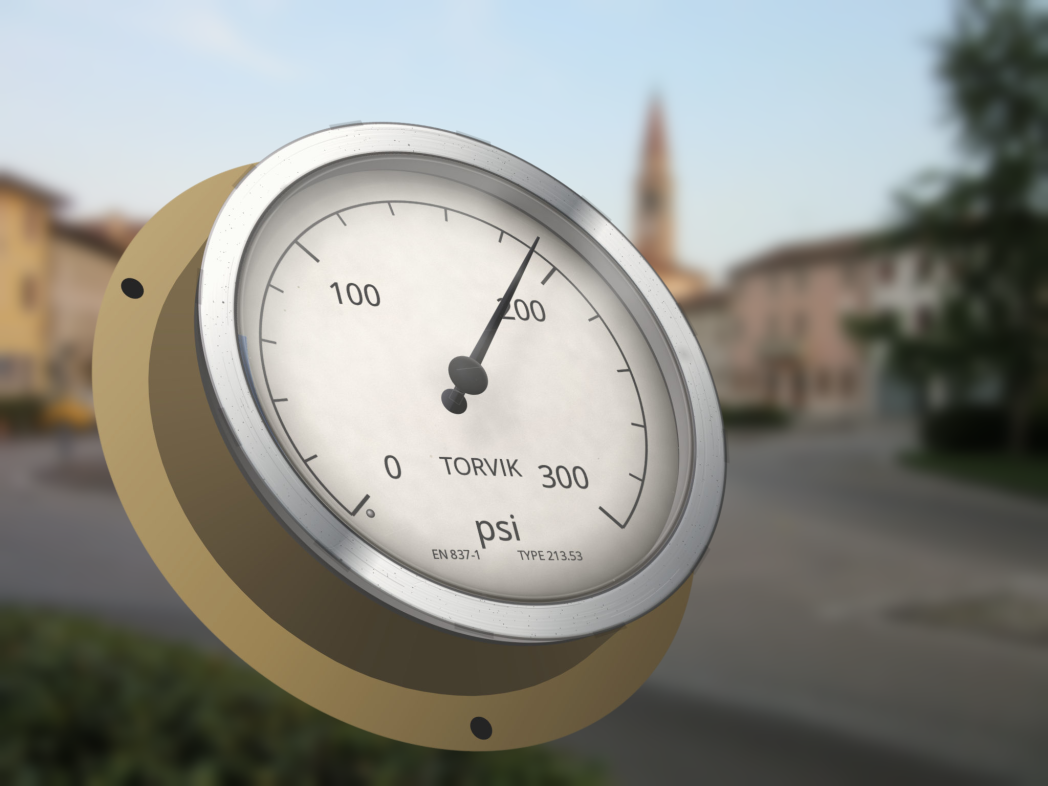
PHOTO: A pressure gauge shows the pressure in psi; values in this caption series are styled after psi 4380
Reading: psi 190
